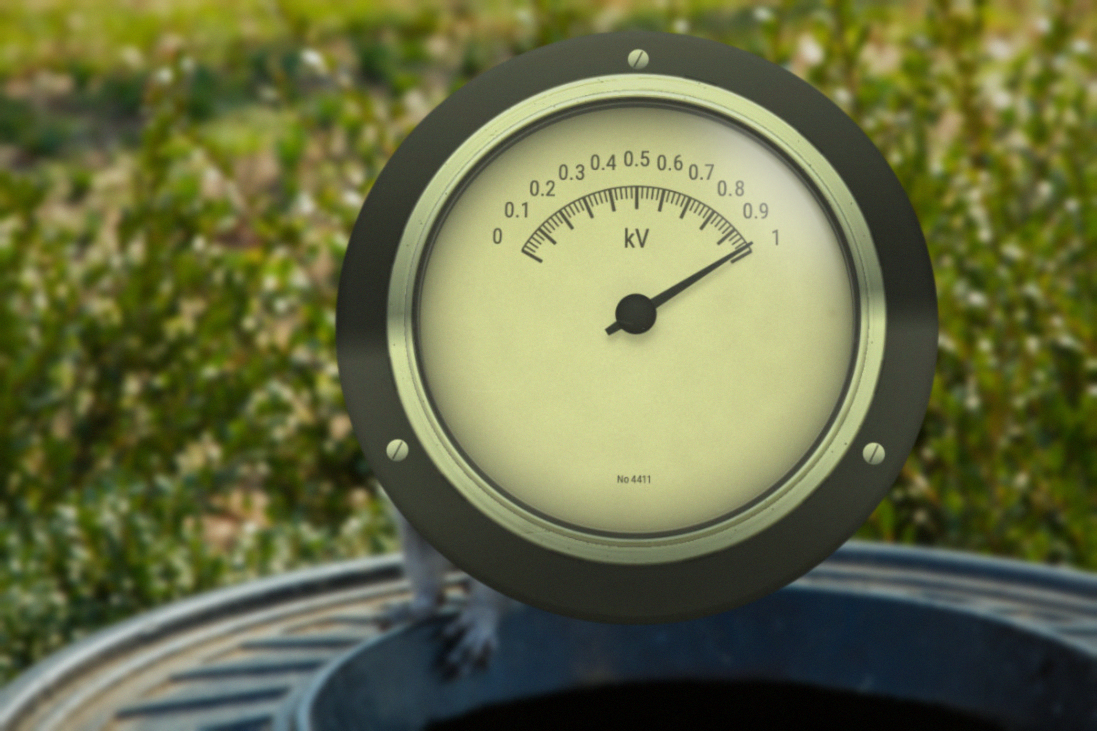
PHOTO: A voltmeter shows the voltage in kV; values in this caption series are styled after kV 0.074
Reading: kV 0.98
